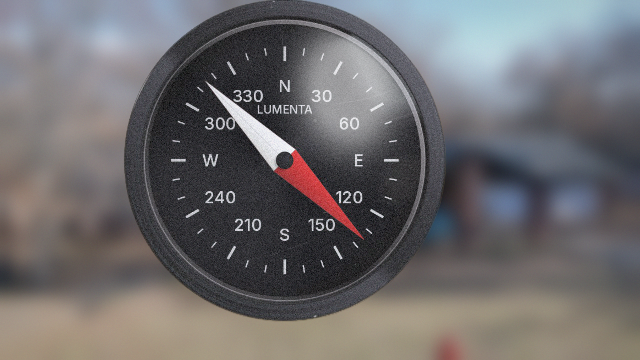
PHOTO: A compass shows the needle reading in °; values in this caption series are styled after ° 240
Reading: ° 135
